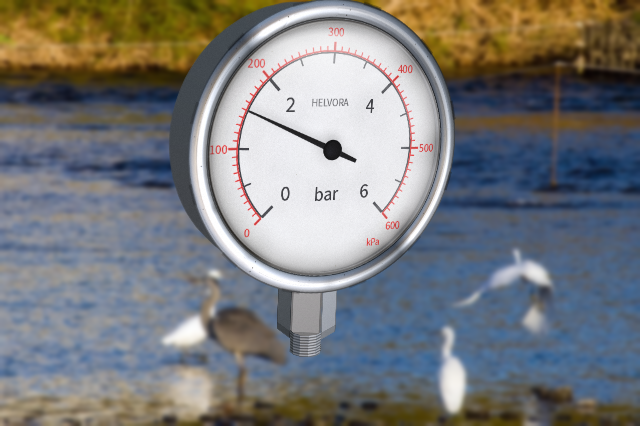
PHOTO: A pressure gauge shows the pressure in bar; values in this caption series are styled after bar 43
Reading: bar 1.5
